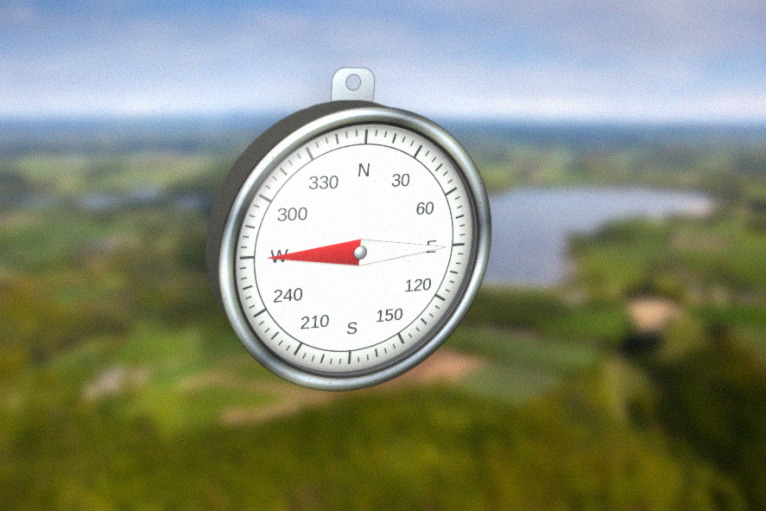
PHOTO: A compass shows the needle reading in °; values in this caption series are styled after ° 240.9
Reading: ° 270
